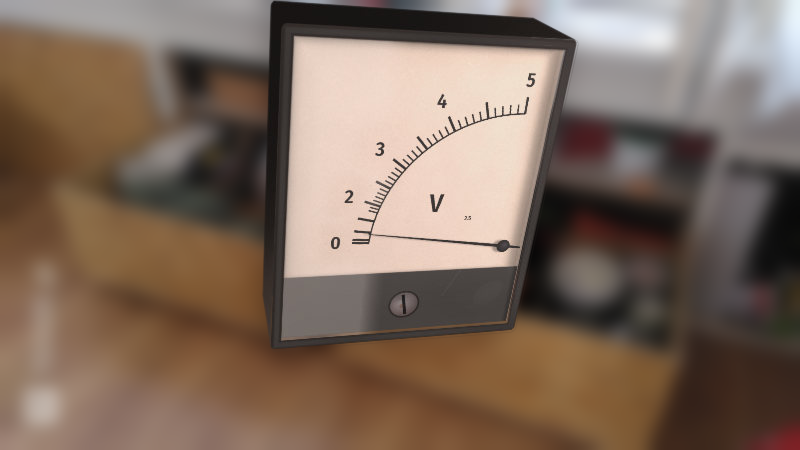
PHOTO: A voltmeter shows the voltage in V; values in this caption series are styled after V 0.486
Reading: V 1
